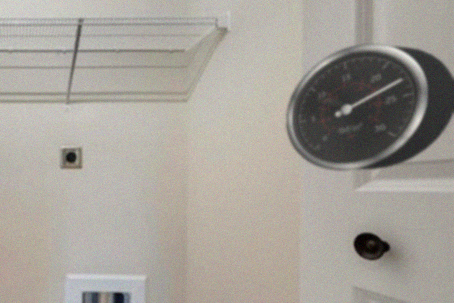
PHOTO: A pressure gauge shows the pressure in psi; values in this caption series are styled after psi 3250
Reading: psi 23
